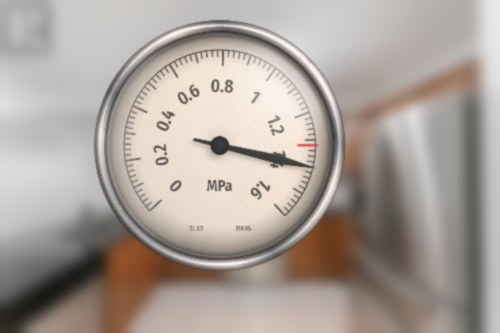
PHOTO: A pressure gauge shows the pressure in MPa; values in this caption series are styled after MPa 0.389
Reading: MPa 1.4
